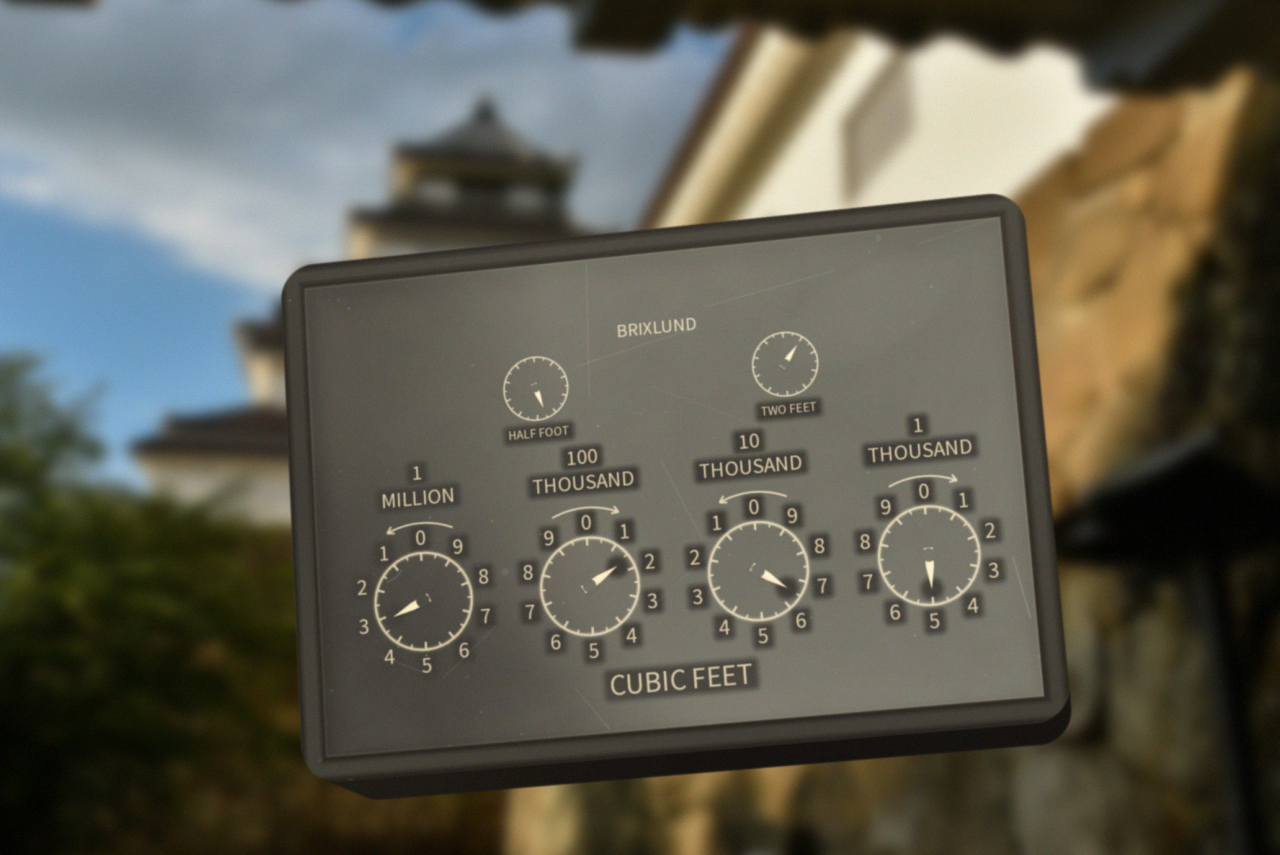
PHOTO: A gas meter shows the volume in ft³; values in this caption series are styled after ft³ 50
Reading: ft³ 316500
